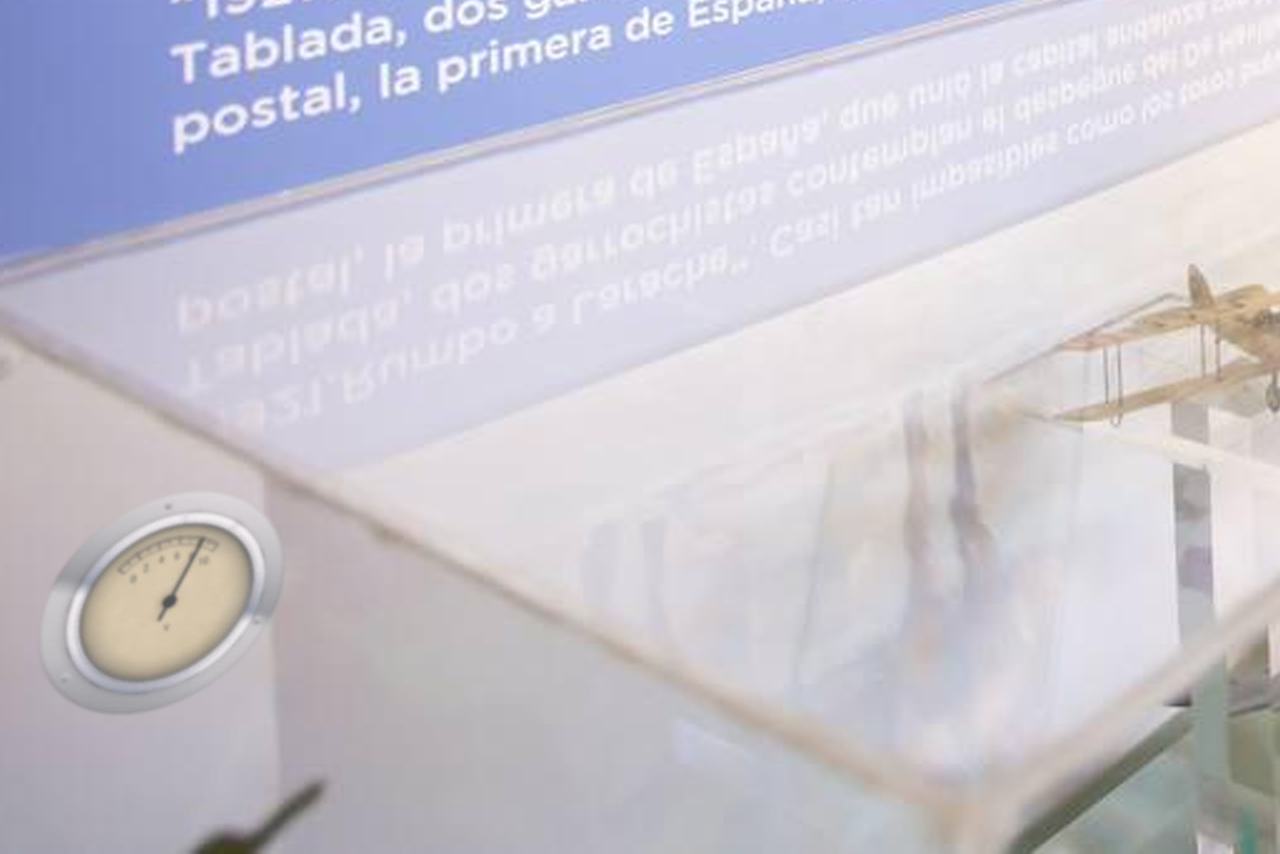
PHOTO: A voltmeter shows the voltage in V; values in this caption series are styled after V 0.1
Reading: V 8
